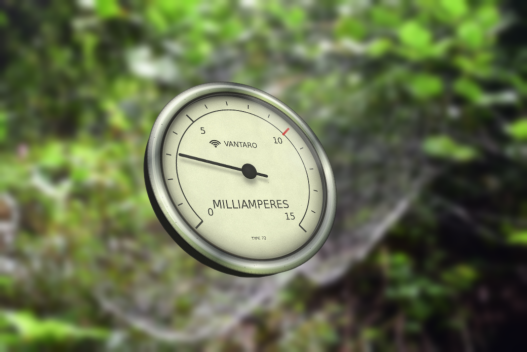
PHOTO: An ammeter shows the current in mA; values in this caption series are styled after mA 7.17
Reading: mA 3
